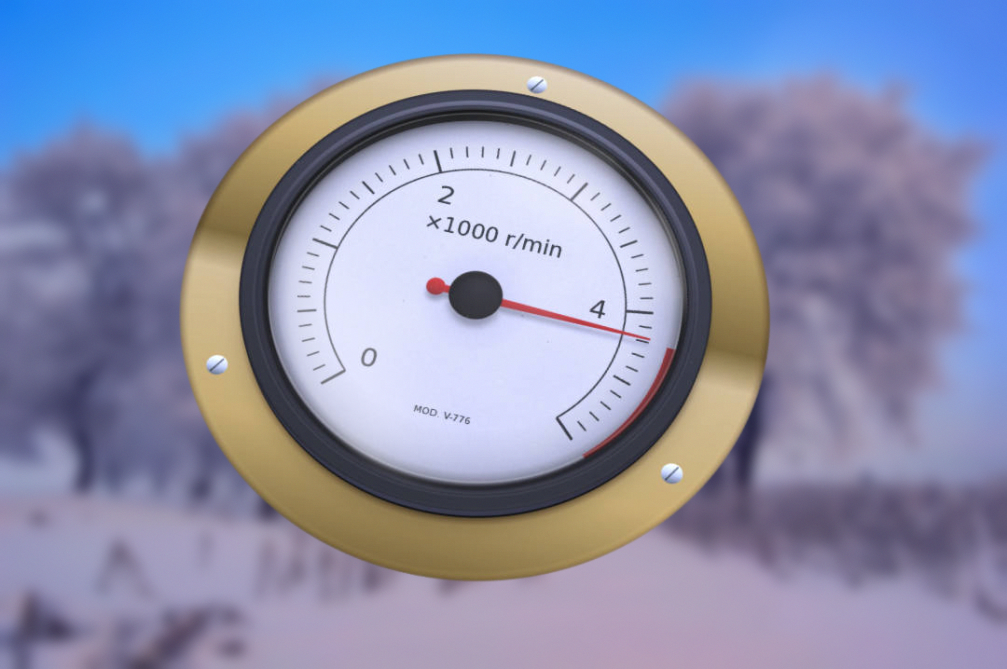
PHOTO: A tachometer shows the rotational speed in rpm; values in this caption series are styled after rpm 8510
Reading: rpm 4200
